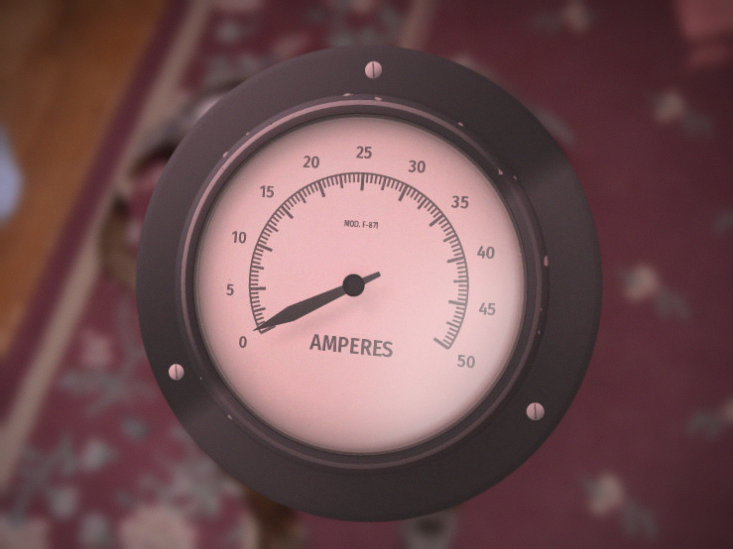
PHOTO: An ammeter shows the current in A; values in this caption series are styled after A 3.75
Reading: A 0.5
